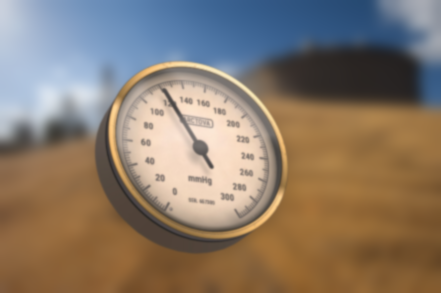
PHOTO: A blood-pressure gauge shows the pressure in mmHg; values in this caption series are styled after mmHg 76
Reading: mmHg 120
